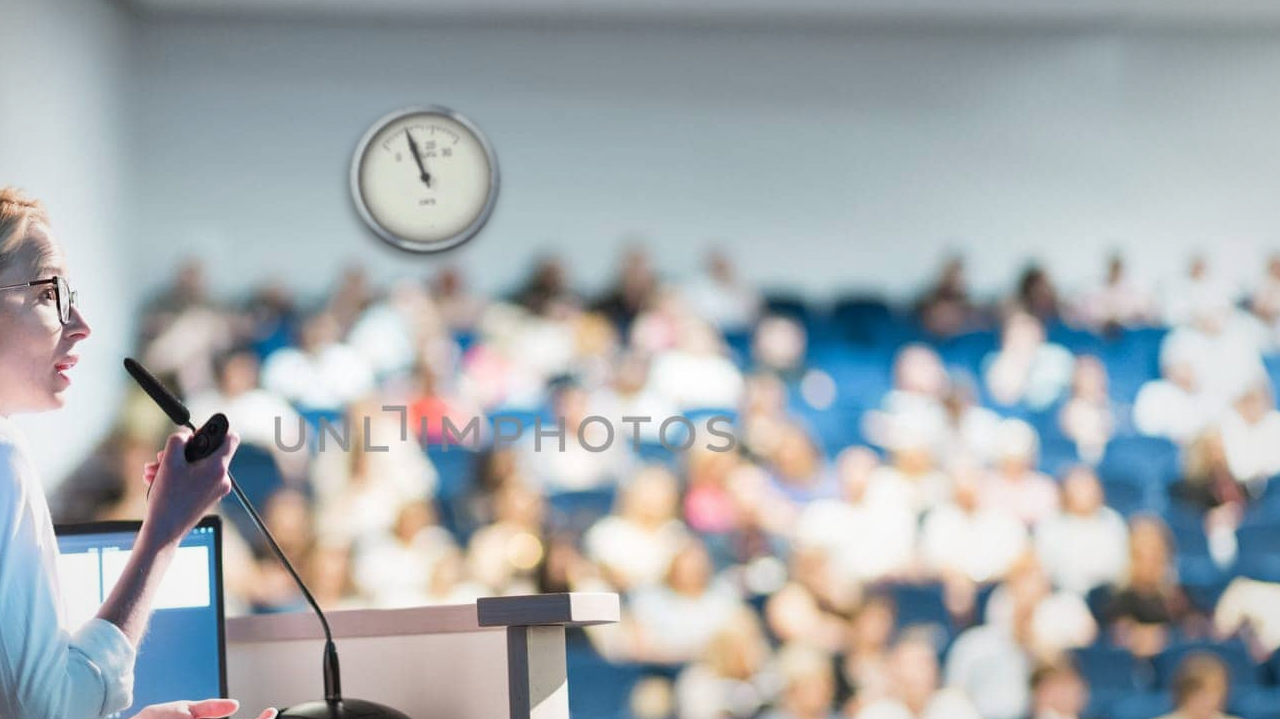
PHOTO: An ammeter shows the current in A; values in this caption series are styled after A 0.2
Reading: A 10
